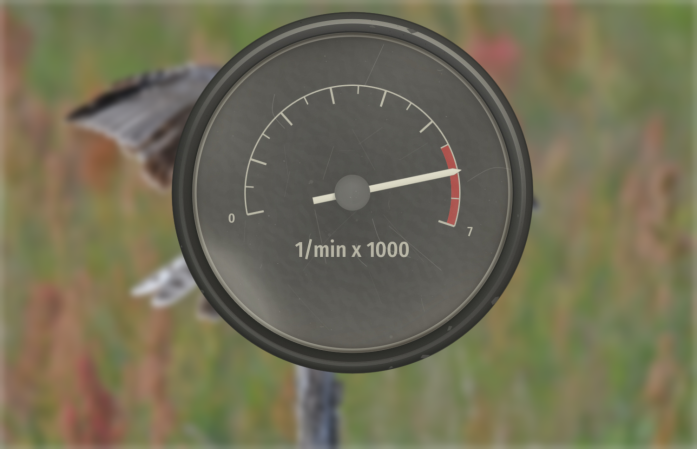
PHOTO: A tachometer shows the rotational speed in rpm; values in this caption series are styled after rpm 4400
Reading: rpm 6000
